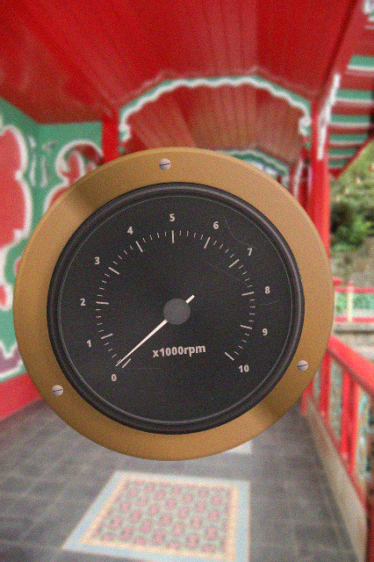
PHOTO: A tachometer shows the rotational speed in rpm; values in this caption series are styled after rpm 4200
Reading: rpm 200
